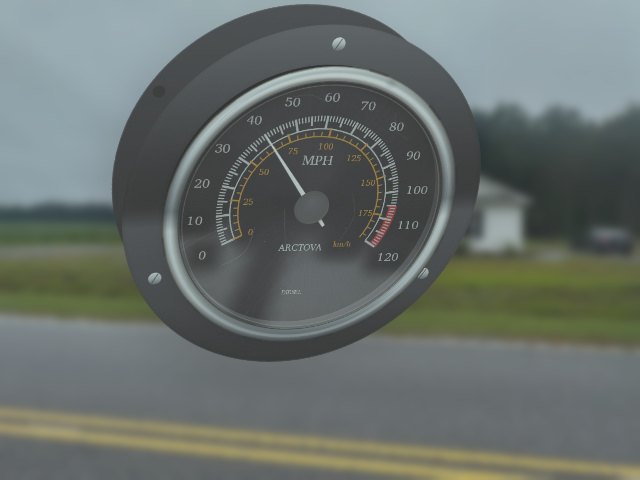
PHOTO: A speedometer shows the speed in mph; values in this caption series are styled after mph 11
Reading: mph 40
